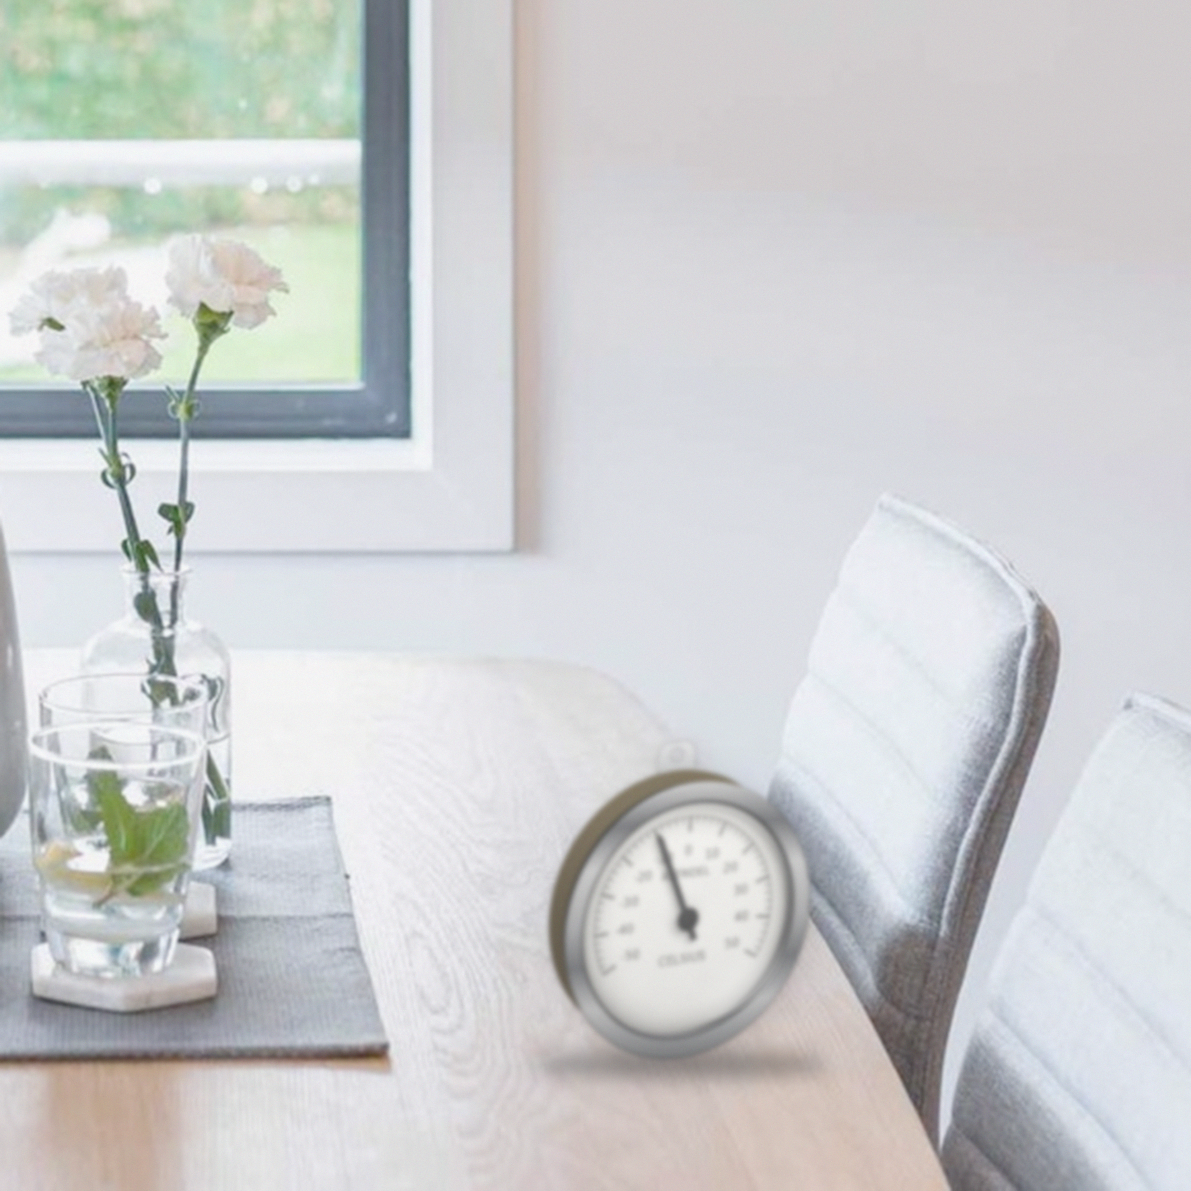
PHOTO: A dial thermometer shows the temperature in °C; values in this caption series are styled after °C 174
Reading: °C -10
